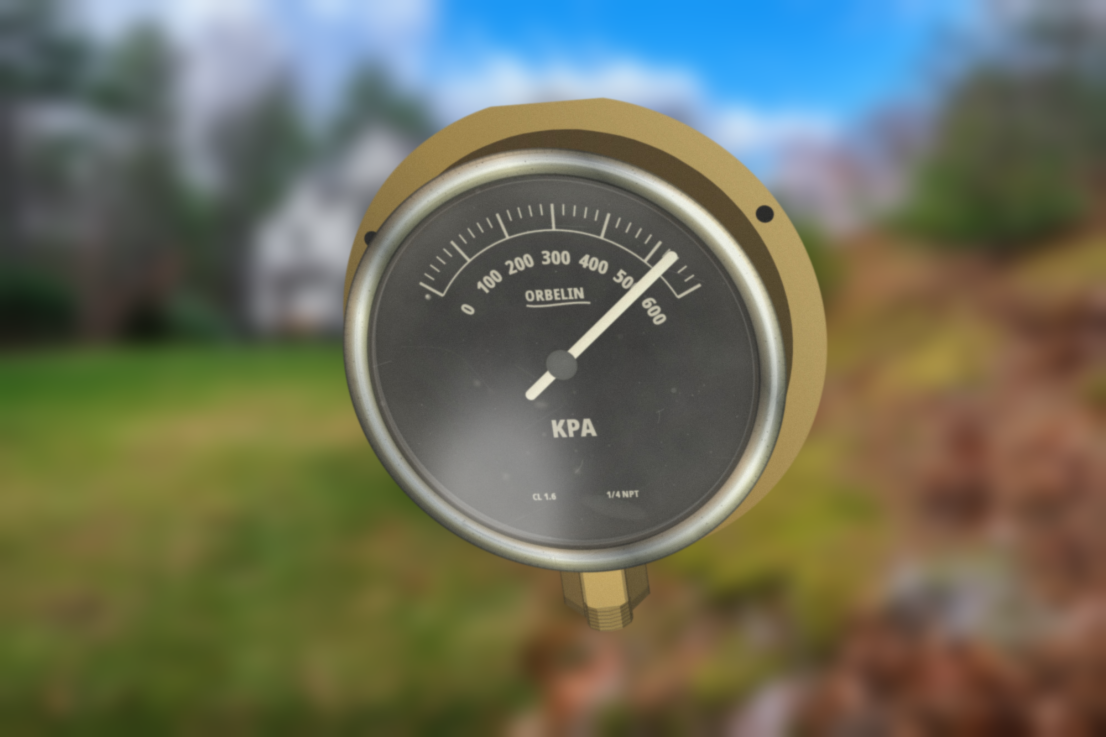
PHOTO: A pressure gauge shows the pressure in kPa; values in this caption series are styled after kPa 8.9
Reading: kPa 530
